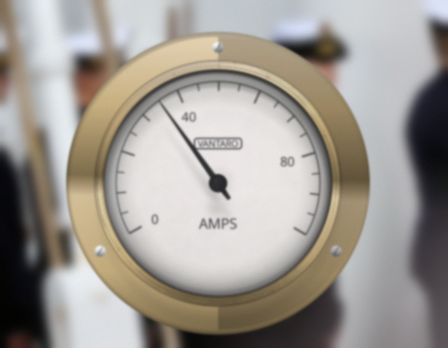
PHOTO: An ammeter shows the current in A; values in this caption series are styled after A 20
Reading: A 35
